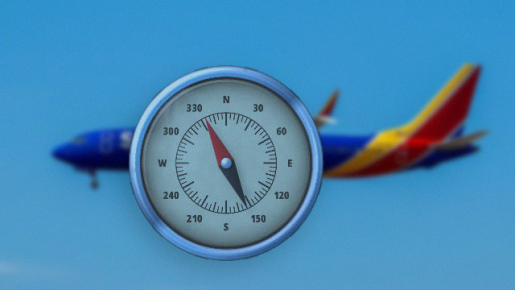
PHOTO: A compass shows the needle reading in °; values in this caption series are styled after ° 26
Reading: ° 335
